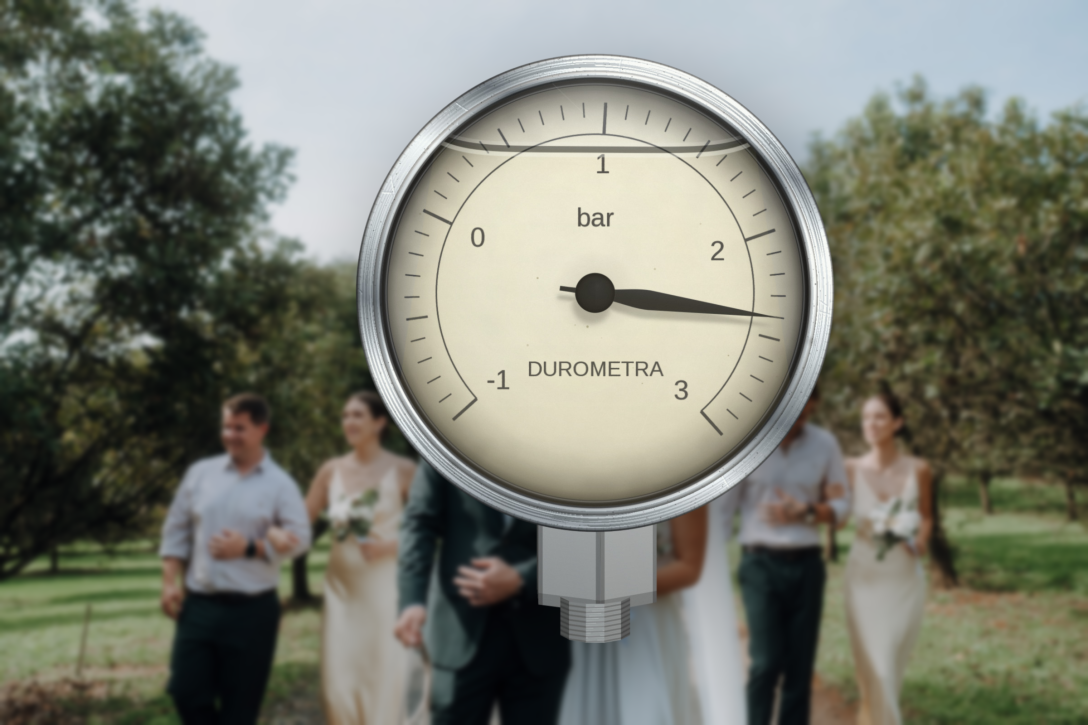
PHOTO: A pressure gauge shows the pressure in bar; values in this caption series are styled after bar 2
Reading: bar 2.4
